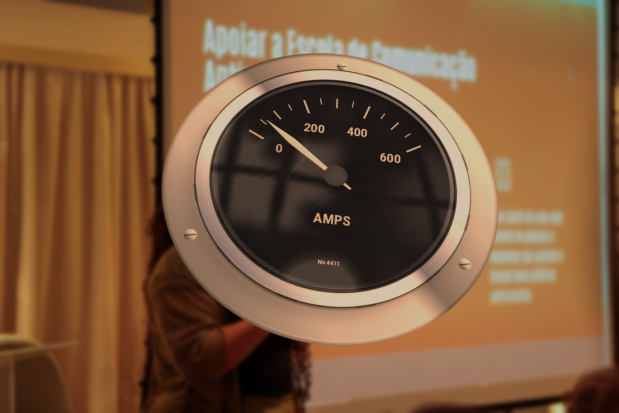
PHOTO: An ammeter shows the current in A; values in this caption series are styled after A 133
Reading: A 50
